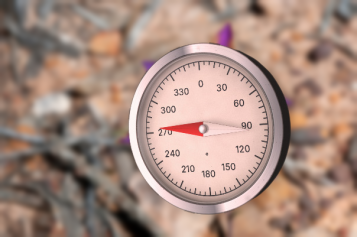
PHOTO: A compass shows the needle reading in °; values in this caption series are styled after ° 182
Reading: ° 275
